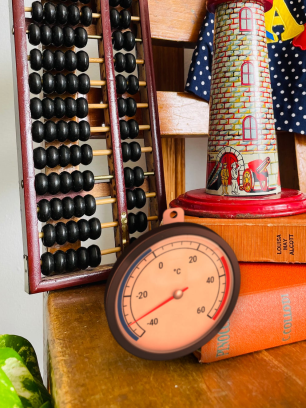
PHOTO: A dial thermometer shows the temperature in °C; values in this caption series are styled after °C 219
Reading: °C -32
